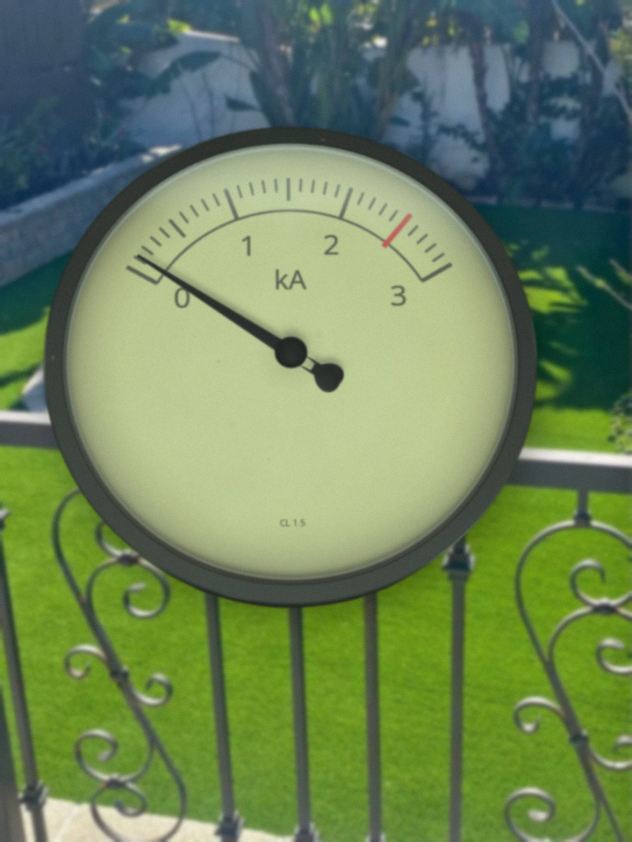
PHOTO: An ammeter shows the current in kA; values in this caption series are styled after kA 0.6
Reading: kA 0.1
